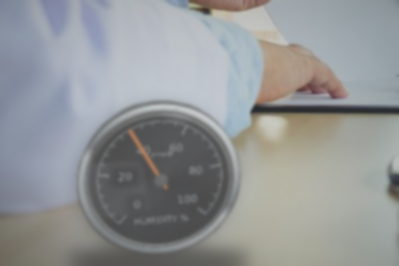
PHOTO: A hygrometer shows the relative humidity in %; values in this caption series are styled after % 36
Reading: % 40
